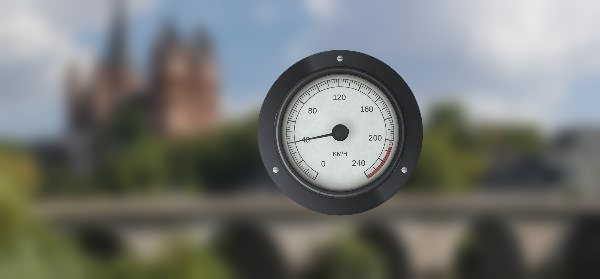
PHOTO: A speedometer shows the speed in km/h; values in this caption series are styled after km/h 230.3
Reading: km/h 40
